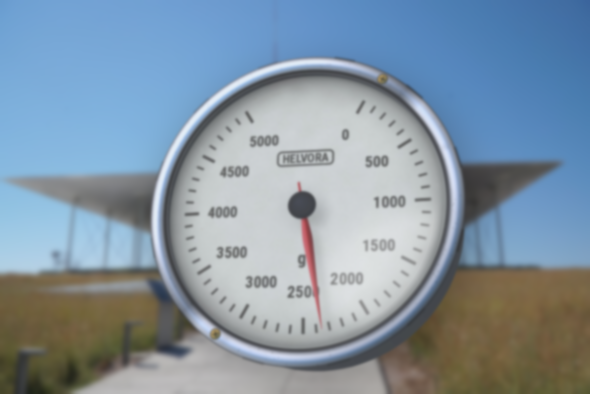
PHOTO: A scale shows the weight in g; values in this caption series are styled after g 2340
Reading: g 2350
